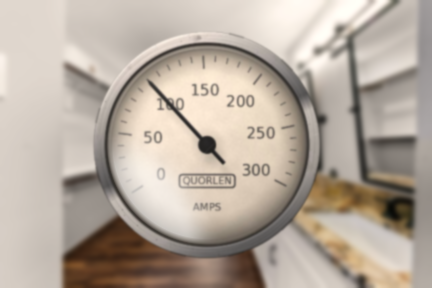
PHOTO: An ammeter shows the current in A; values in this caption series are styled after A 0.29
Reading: A 100
